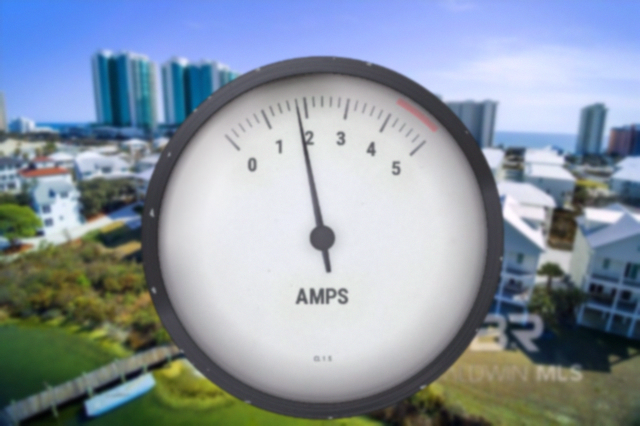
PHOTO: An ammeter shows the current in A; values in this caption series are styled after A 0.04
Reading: A 1.8
